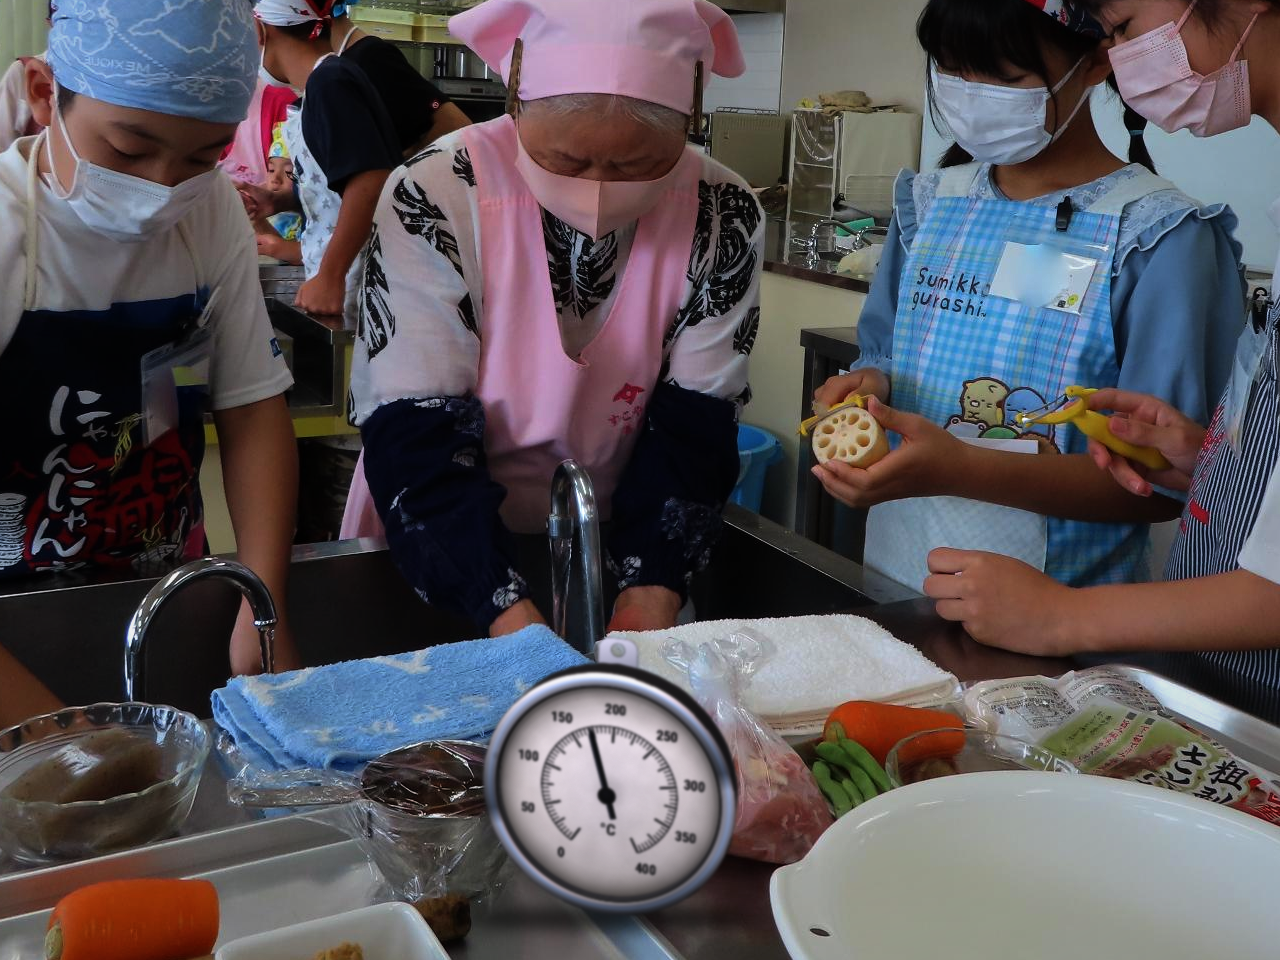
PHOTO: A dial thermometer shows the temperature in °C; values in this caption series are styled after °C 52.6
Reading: °C 175
